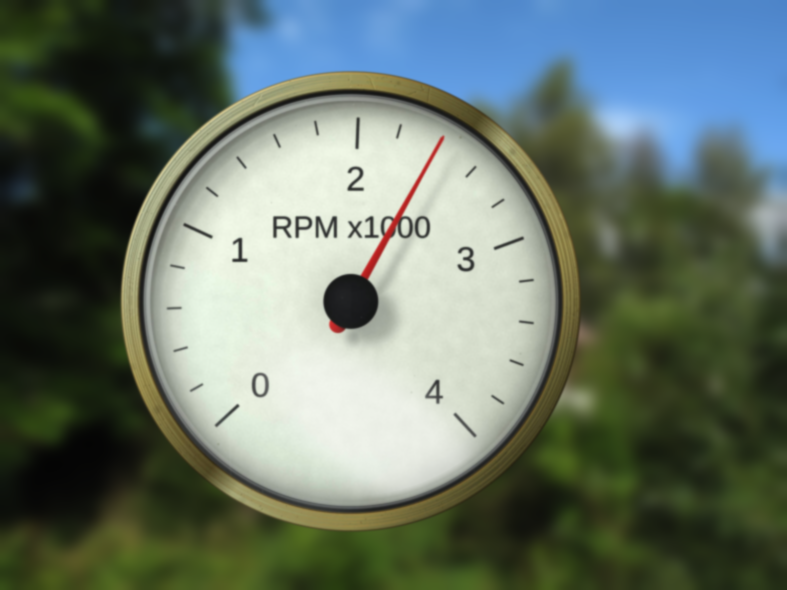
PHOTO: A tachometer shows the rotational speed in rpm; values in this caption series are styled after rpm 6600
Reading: rpm 2400
